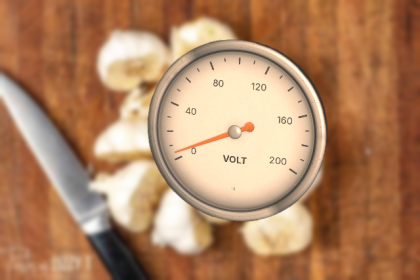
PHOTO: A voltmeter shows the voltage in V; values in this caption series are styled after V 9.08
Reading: V 5
